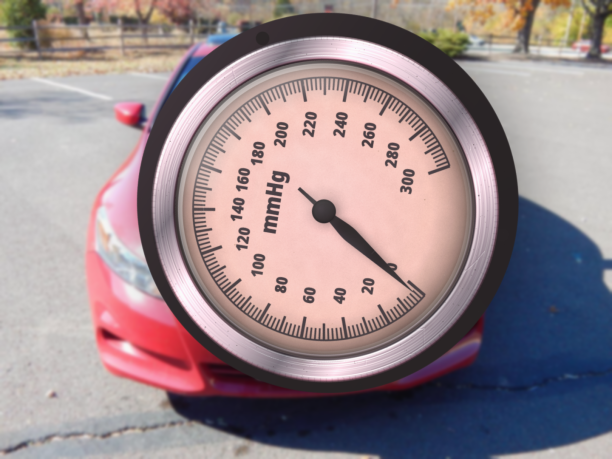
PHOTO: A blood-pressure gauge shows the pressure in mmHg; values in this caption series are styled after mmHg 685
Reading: mmHg 2
